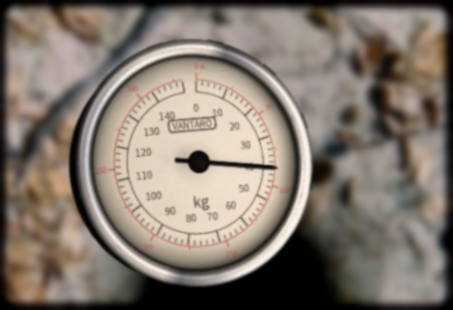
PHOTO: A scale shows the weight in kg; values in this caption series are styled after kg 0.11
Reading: kg 40
